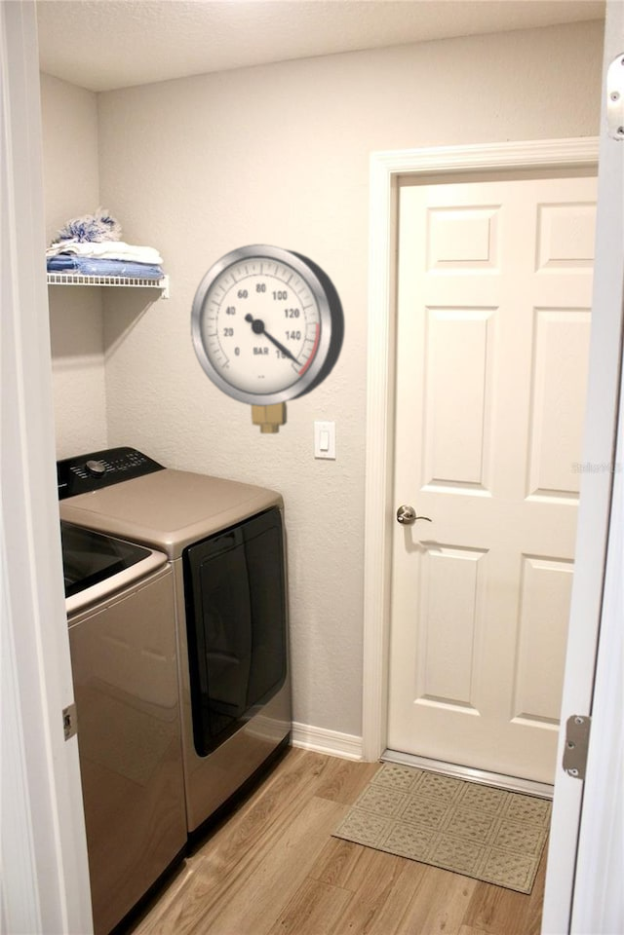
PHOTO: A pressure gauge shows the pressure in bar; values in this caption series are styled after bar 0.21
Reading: bar 155
